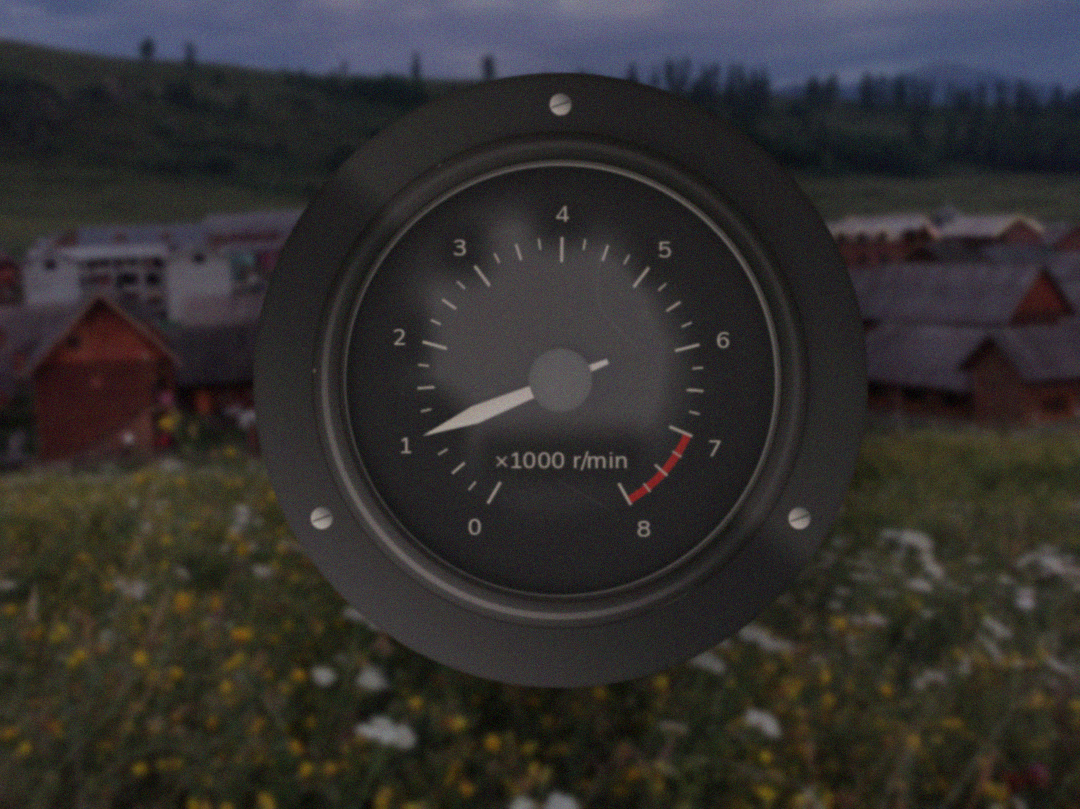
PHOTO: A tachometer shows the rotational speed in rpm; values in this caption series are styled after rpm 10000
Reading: rpm 1000
